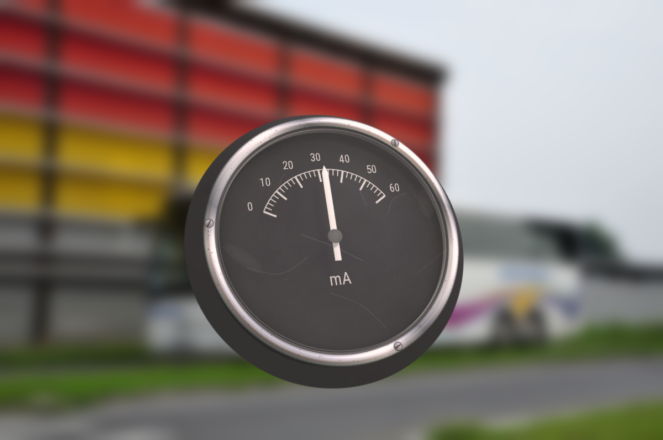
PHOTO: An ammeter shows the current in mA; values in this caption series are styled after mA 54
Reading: mA 32
